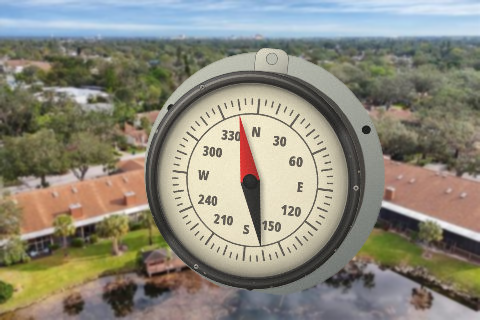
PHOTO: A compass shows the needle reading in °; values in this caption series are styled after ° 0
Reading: ° 345
